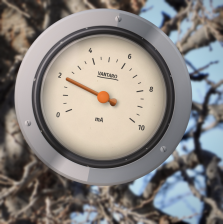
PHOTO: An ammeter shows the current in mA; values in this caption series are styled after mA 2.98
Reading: mA 2
